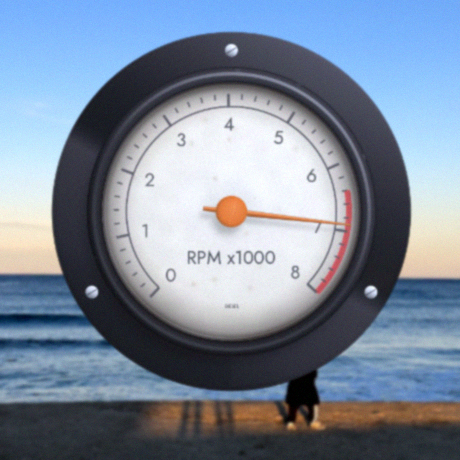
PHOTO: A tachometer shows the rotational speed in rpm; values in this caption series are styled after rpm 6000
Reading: rpm 6900
